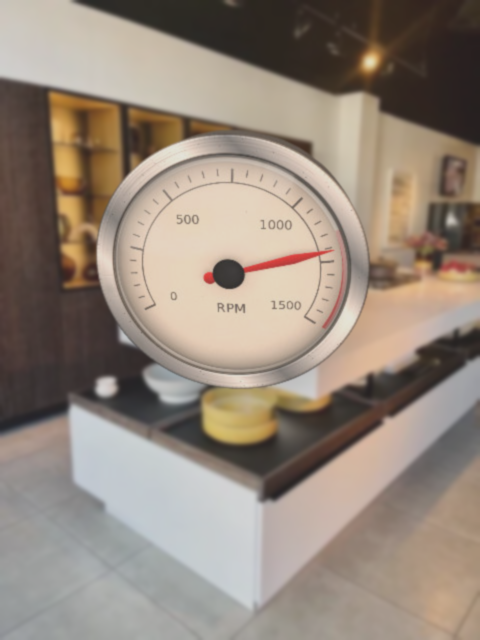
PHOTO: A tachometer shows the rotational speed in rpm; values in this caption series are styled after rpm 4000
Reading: rpm 1200
